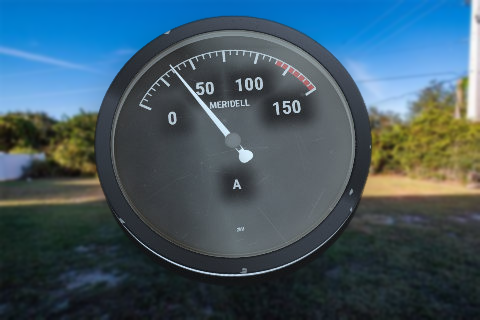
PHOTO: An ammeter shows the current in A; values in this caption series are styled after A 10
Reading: A 35
